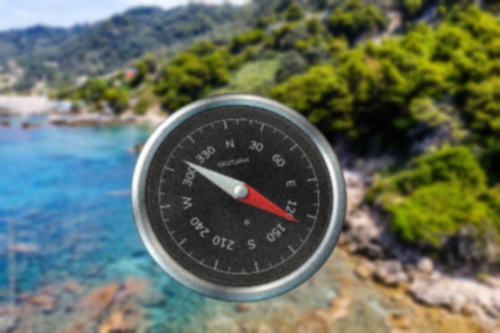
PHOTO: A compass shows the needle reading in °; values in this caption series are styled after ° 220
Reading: ° 130
